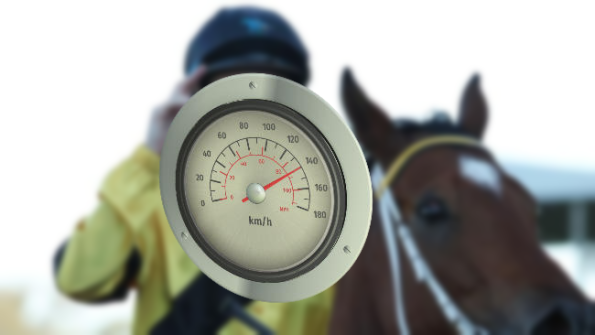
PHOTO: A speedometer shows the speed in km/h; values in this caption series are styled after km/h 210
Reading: km/h 140
